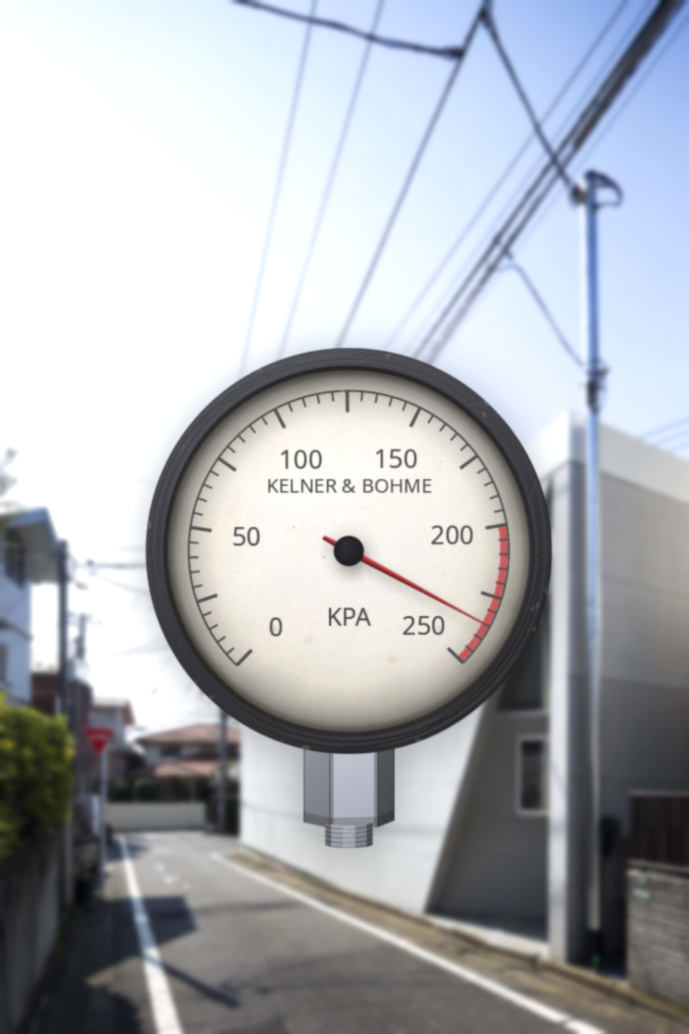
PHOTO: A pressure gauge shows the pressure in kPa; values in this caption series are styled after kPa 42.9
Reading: kPa 235
